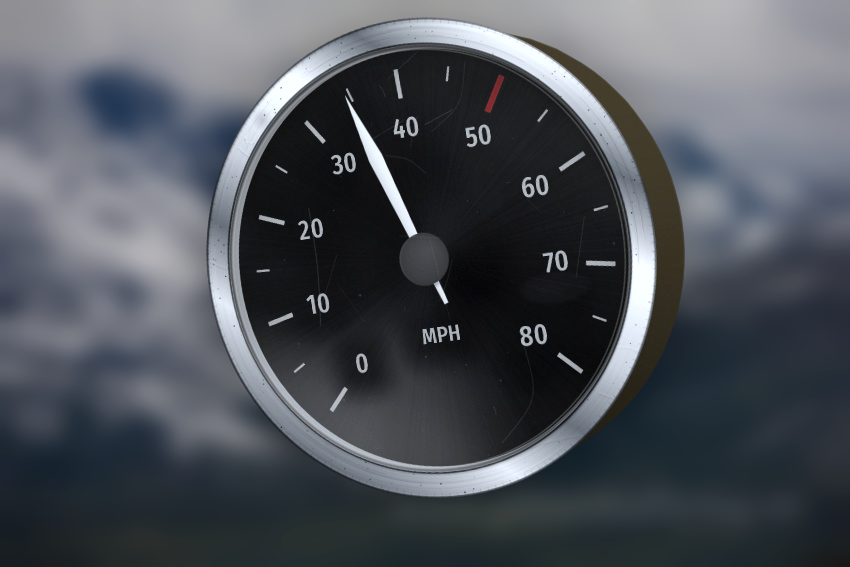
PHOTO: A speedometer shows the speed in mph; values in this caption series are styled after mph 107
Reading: mph 35
